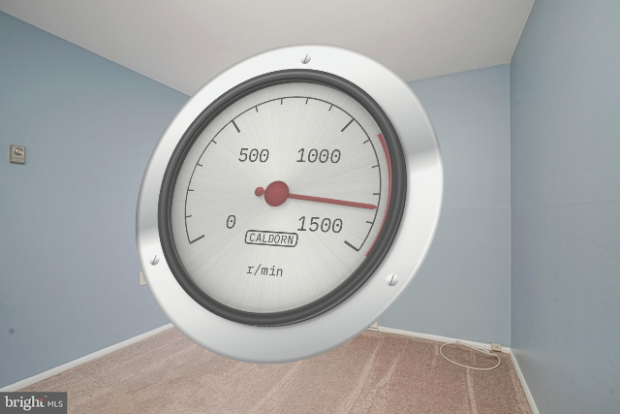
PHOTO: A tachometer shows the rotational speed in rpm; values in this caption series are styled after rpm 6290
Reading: rpm 1350
